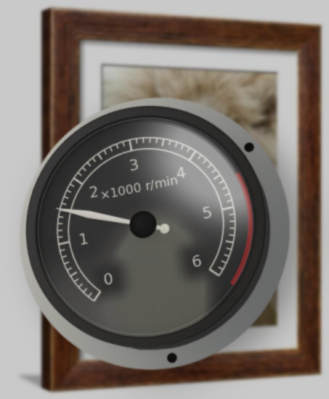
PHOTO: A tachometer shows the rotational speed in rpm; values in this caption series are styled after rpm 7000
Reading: rpm 1500
